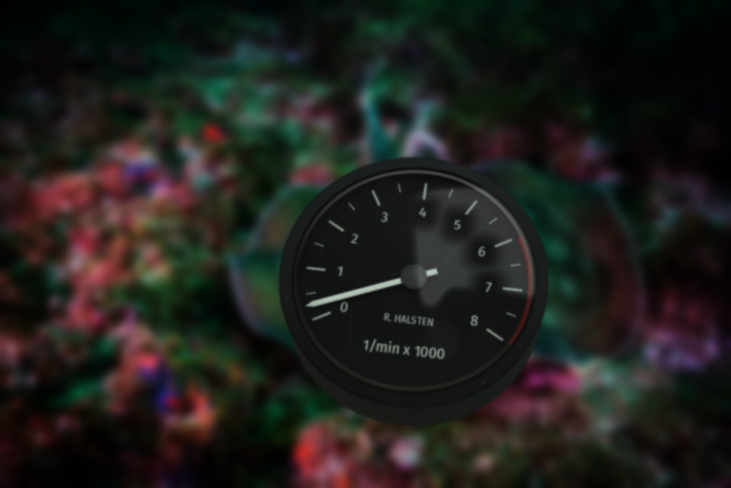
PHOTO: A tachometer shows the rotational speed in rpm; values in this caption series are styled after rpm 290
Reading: rpm 250
